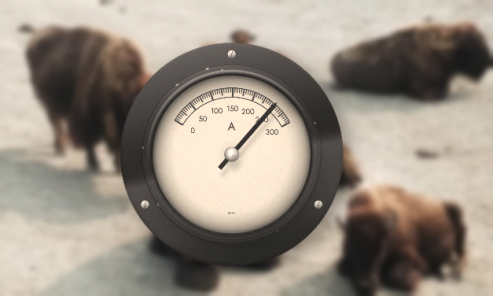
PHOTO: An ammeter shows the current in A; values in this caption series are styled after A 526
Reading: A 250
